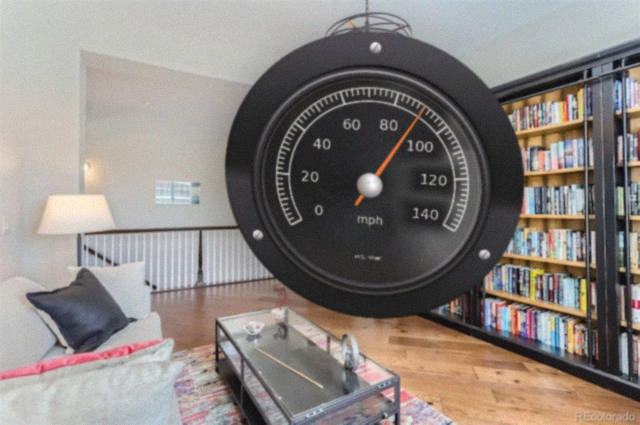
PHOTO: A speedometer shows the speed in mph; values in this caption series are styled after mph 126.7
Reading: mph 90
